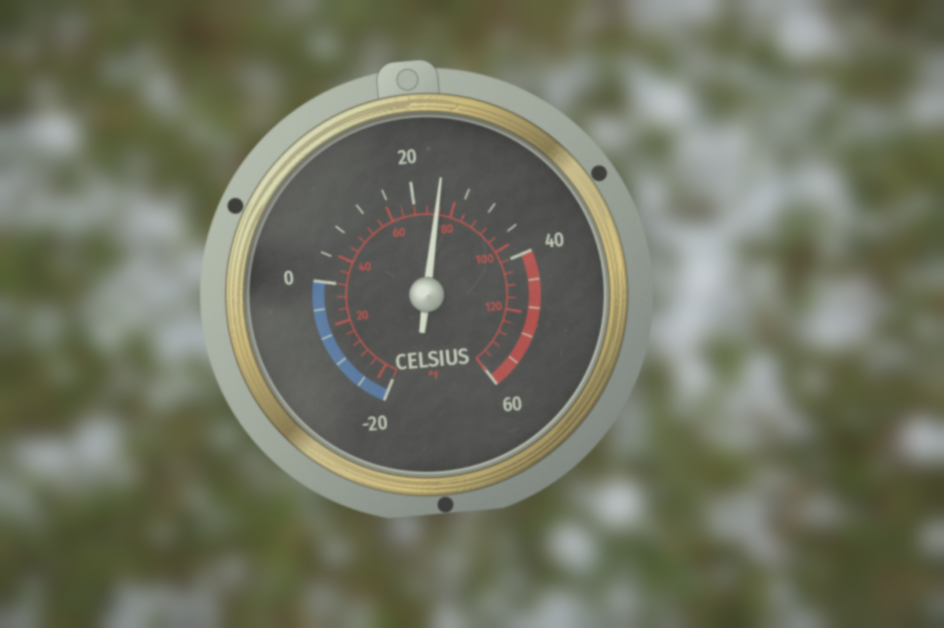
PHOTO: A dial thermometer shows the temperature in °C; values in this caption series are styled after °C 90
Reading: °C 24
